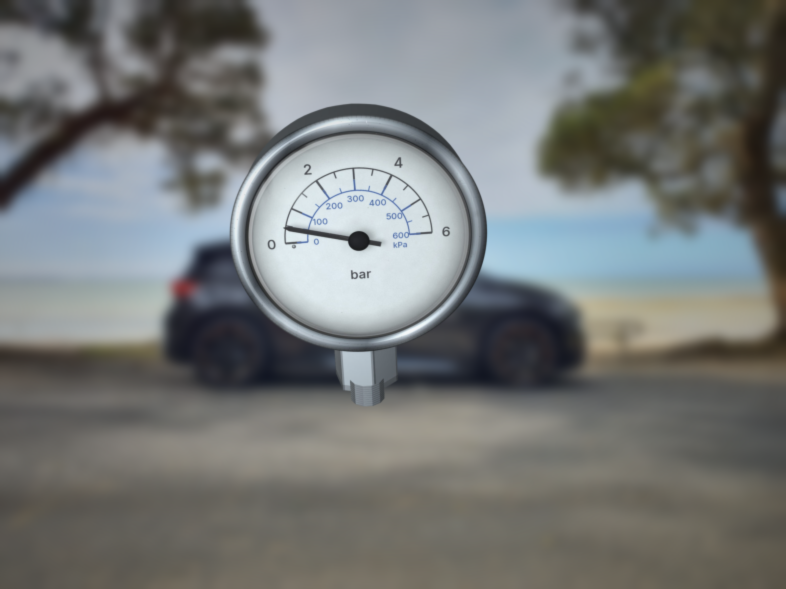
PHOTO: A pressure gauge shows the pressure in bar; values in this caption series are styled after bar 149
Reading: bar 0.5
